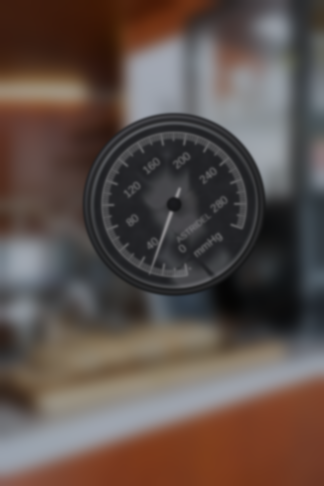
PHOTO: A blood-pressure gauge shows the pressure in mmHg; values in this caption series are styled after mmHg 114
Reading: mmHg 30
